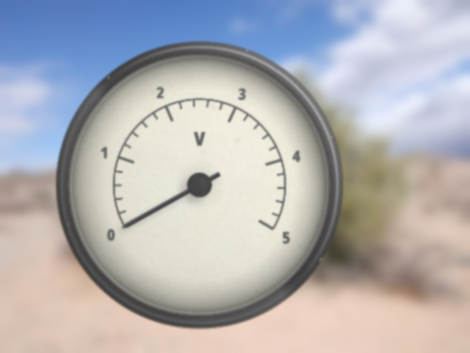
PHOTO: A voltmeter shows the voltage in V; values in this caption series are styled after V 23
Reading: V 0
